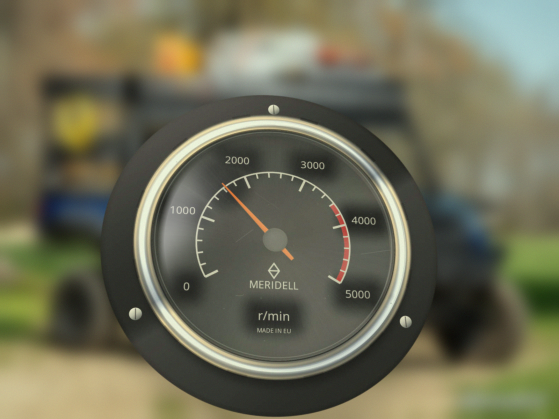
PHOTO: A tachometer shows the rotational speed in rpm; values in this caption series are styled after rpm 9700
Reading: rpm 1600
